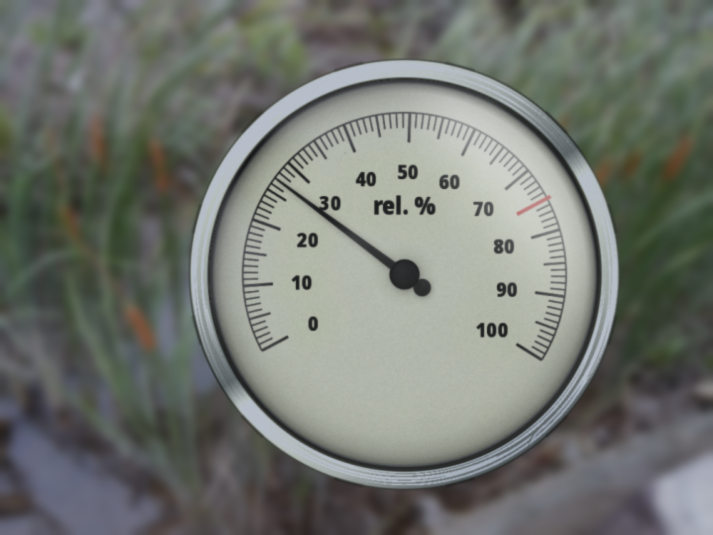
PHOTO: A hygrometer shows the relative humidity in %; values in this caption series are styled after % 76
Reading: % 27
